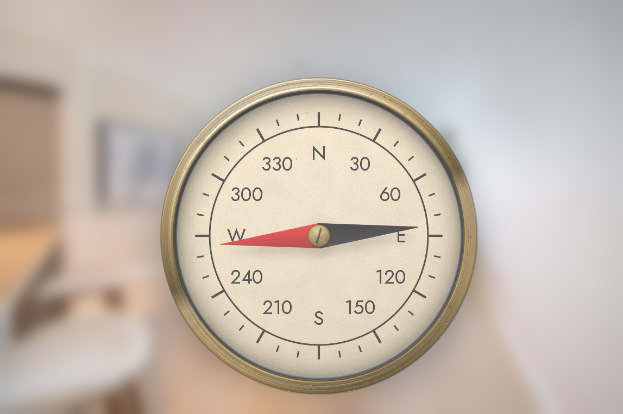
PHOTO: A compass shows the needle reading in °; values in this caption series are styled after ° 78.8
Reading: ° 265
